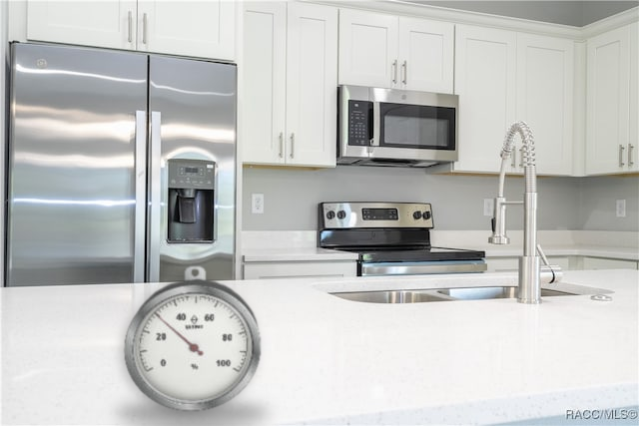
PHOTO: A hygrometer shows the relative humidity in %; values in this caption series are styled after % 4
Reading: % 30
